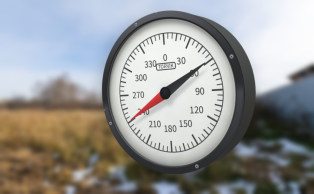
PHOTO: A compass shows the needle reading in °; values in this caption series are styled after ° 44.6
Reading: ° 240
